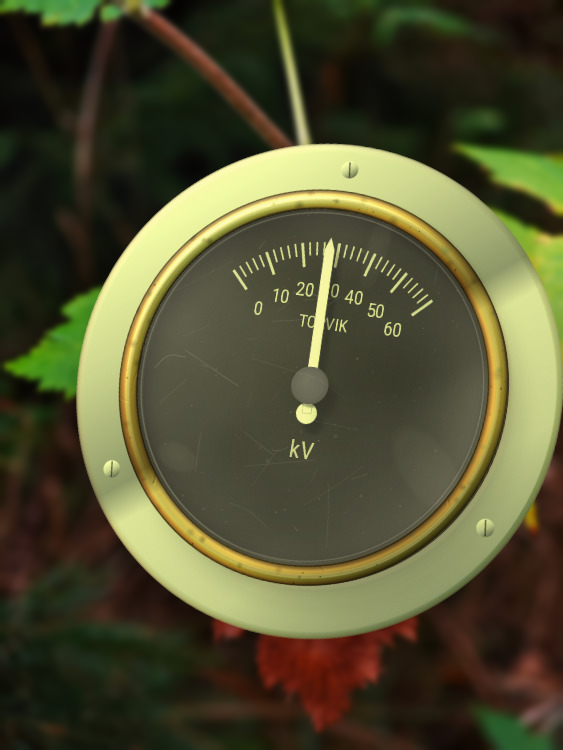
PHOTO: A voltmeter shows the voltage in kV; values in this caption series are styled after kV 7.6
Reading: kV 28
